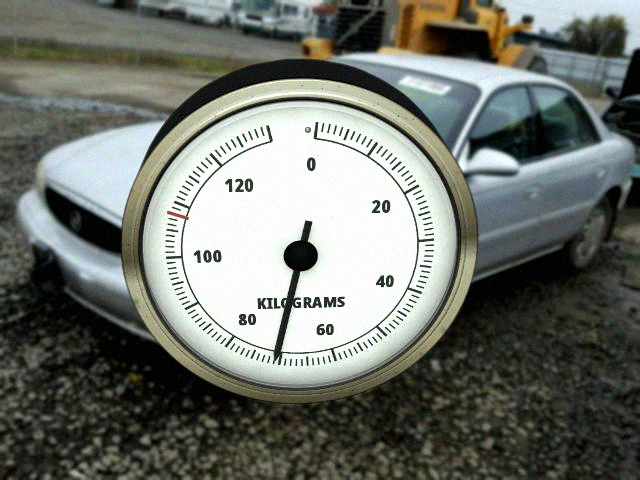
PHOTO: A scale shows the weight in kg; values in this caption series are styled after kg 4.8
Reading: kg 71
